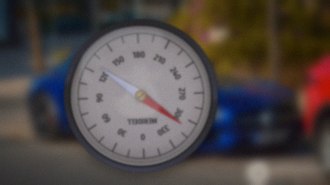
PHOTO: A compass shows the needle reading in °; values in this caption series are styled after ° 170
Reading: ° 307.5
